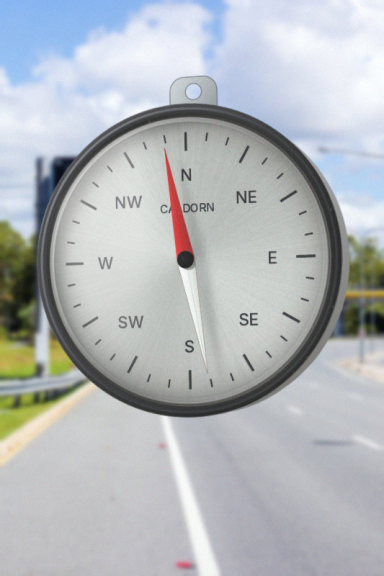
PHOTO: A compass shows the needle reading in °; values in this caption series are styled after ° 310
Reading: ° 350
